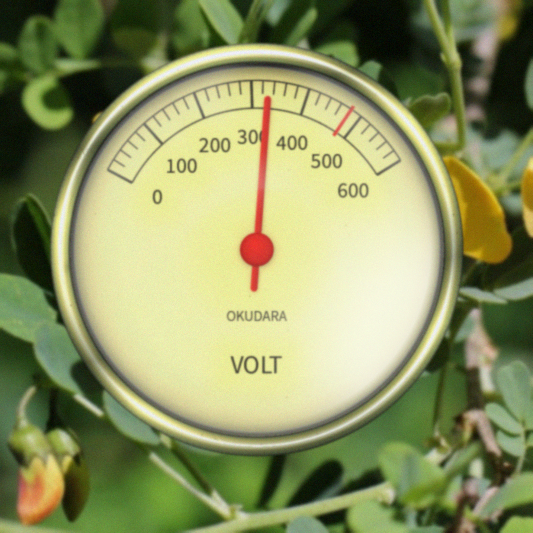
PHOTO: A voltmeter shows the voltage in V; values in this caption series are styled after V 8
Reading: V 330
